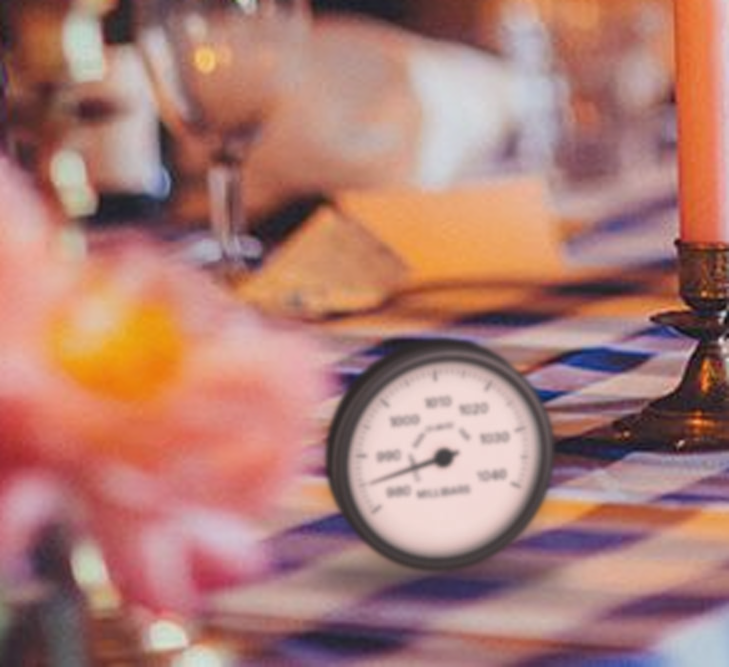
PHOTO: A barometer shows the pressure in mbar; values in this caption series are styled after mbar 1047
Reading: mbar 985
